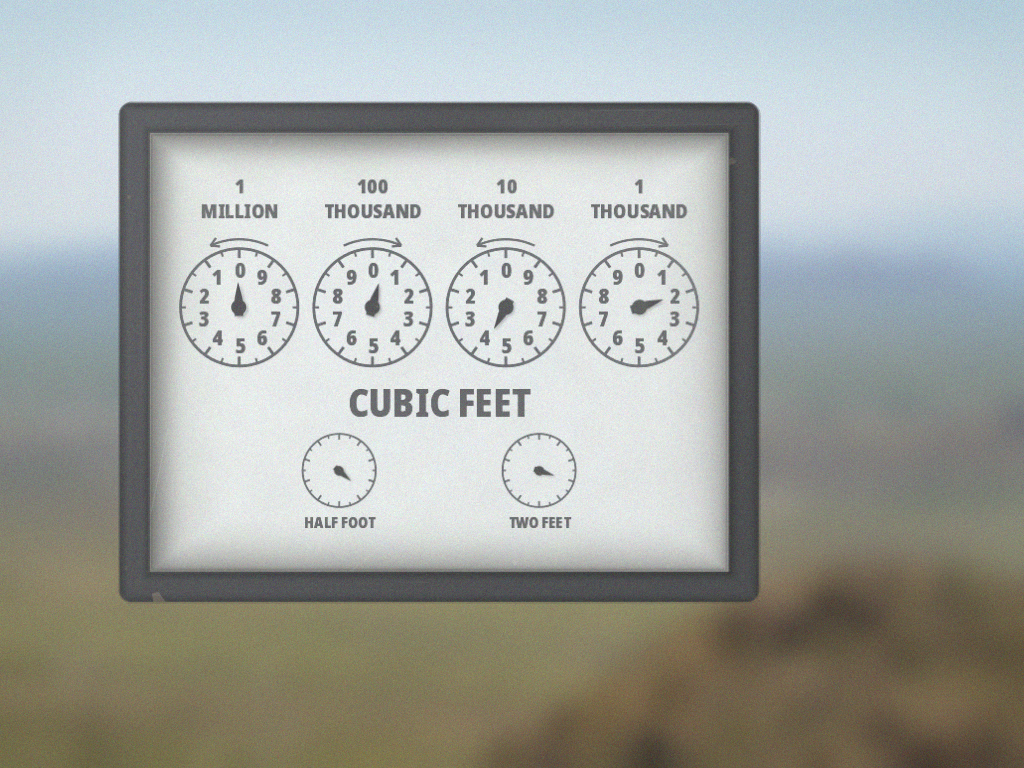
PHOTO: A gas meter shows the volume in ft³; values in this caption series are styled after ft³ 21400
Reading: ft³ 4200
